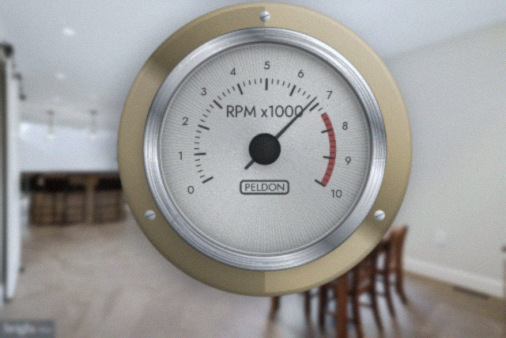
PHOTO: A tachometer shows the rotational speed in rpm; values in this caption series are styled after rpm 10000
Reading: rpm 6800
